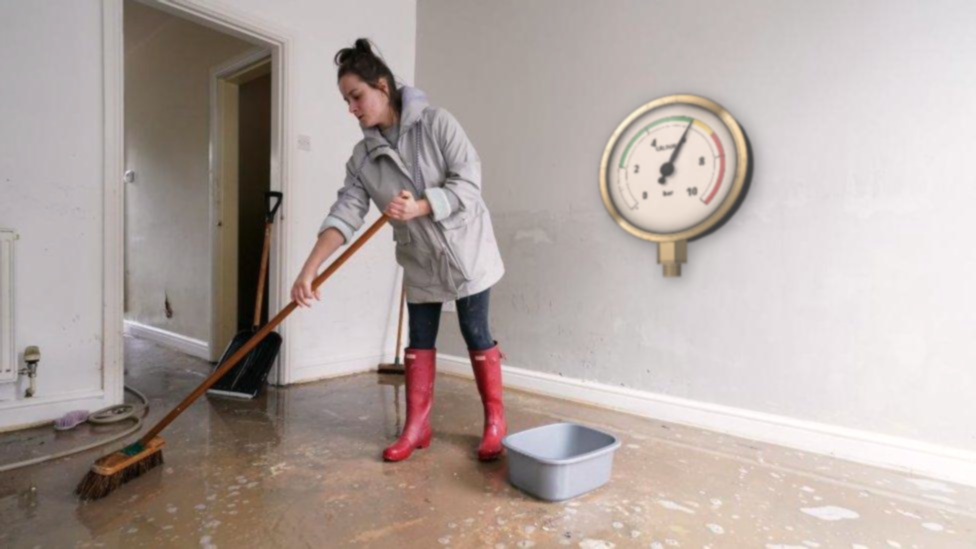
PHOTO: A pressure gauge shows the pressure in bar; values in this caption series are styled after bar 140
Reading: bar 6
